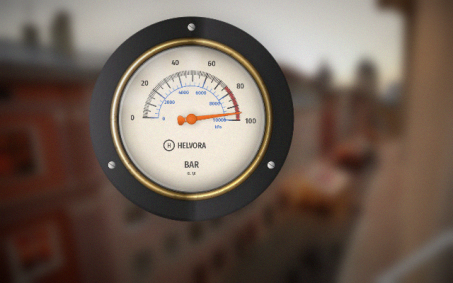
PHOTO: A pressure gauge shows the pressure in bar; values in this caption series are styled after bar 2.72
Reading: bar 95
